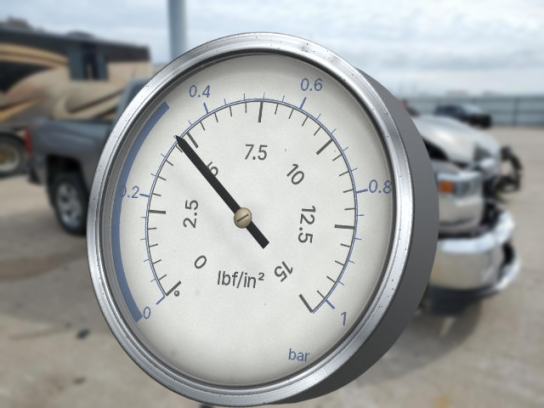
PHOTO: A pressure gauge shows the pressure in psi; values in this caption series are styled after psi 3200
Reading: psi 4.75
